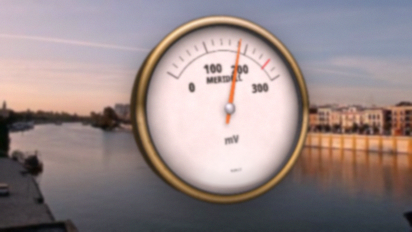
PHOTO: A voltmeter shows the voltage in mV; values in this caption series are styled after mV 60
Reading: mV 180
